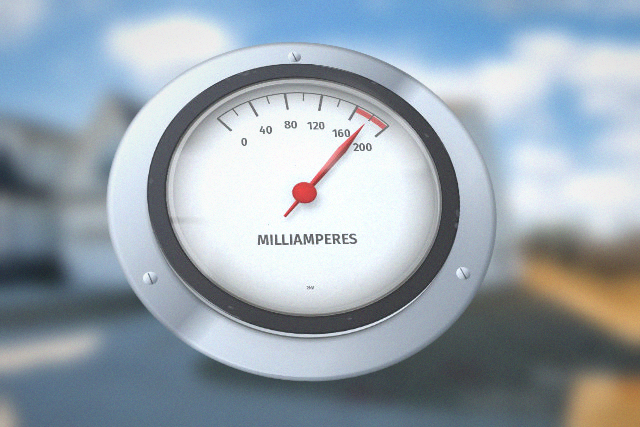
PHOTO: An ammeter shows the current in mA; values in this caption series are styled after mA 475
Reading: mA 180
